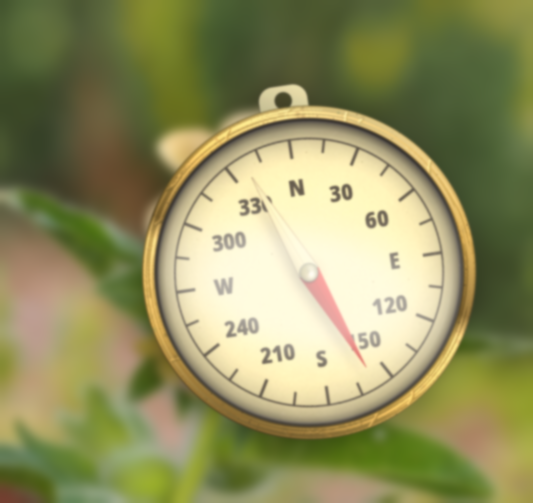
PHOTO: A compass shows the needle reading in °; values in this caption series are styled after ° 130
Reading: ° 157.5
